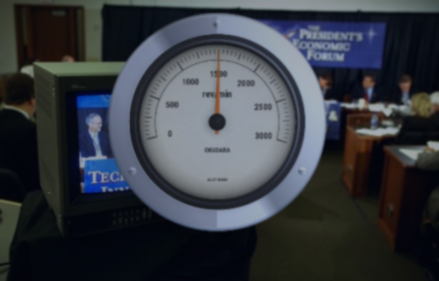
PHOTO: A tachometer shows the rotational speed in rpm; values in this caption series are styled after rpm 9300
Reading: rpm 1500
